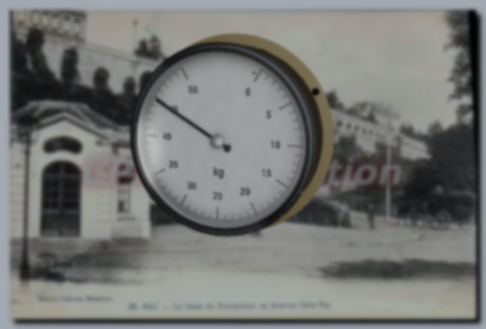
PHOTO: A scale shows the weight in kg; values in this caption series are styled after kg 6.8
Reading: kg 45
